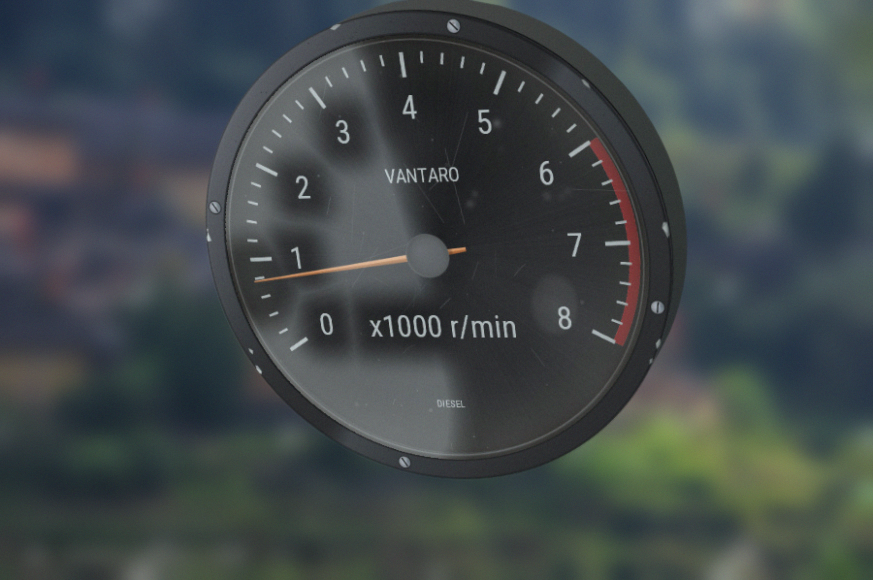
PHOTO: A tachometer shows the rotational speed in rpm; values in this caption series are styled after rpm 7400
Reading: rpm 800
